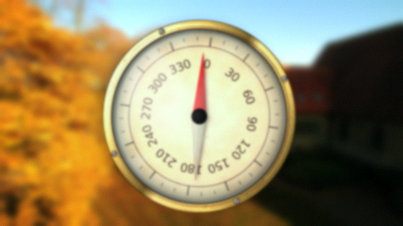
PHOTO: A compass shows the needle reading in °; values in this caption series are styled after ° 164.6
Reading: ° 355
